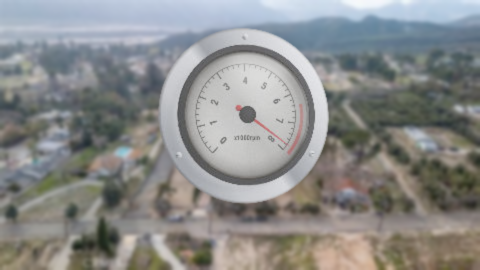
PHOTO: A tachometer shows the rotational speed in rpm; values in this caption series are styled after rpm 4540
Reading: rpm 7800
